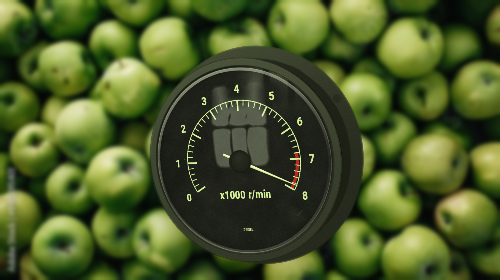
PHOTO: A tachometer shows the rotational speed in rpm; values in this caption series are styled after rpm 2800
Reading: rpm 7800
